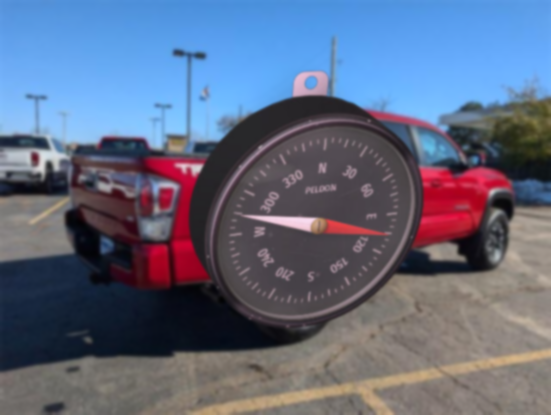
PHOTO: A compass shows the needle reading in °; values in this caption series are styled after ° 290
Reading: ° 105
